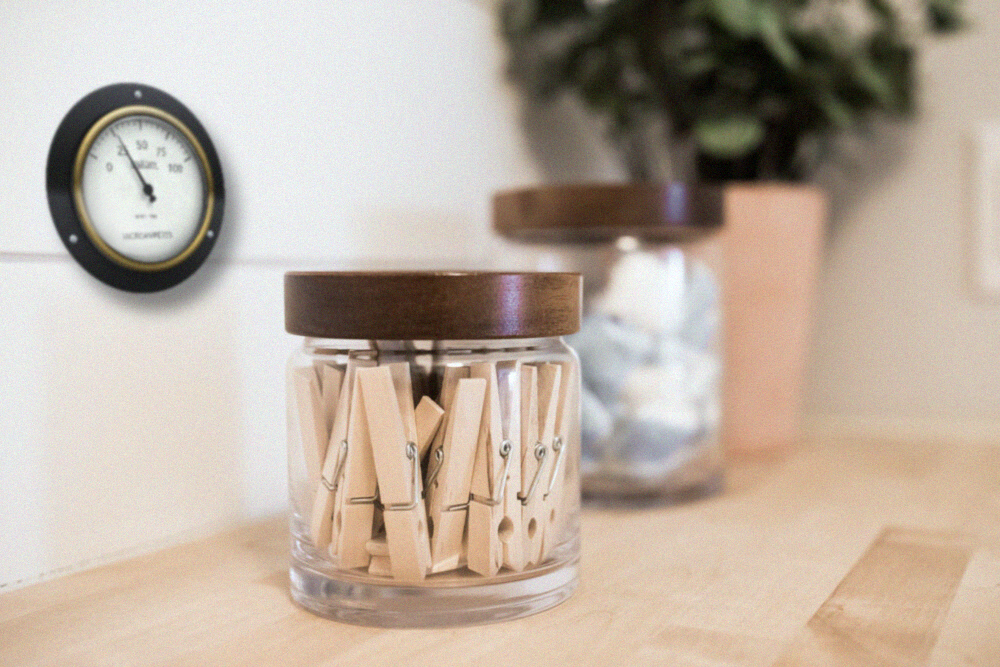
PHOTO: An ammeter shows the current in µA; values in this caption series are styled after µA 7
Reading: µA 25
